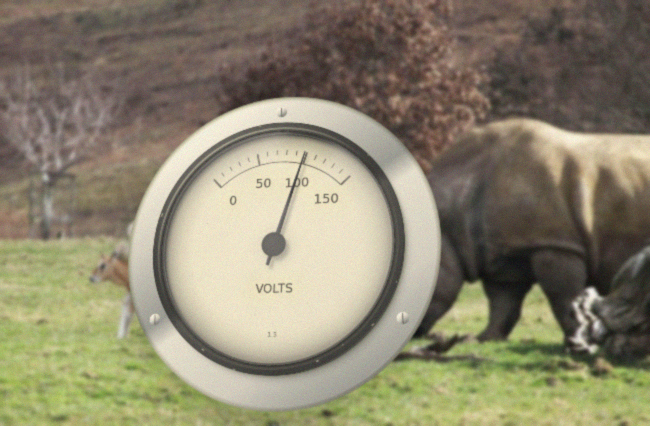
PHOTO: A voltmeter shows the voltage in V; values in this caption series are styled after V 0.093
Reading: V 100
